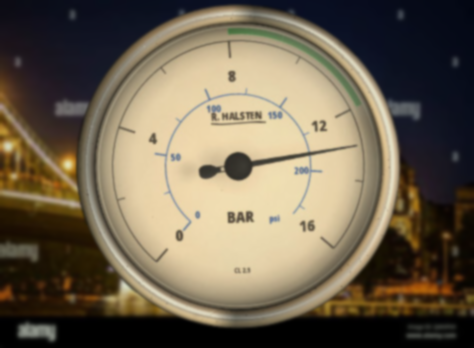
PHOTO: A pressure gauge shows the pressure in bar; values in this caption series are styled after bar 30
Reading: bar 13
